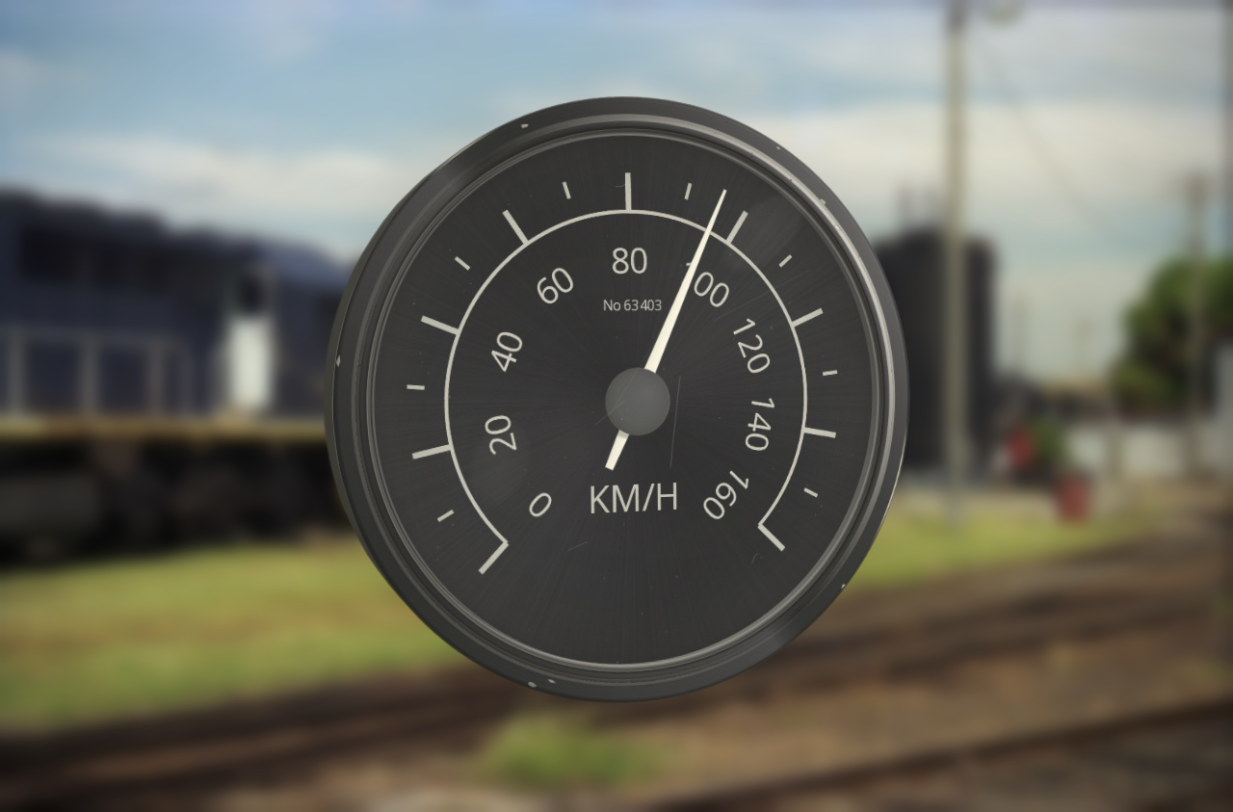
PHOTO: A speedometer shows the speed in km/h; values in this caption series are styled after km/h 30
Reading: km/h 95
